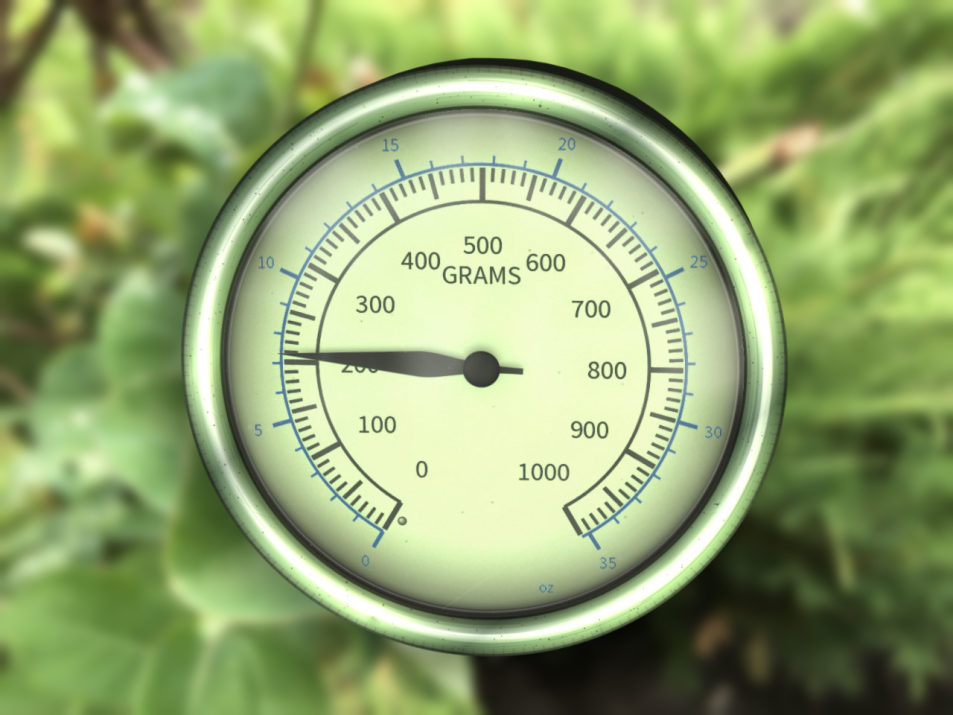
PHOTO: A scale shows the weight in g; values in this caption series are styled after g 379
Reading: g 210
